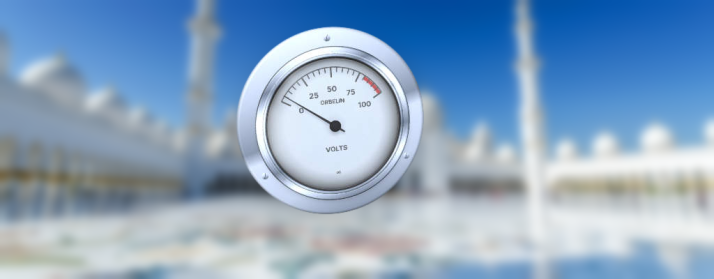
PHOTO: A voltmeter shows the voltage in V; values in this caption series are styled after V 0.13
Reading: V 5
